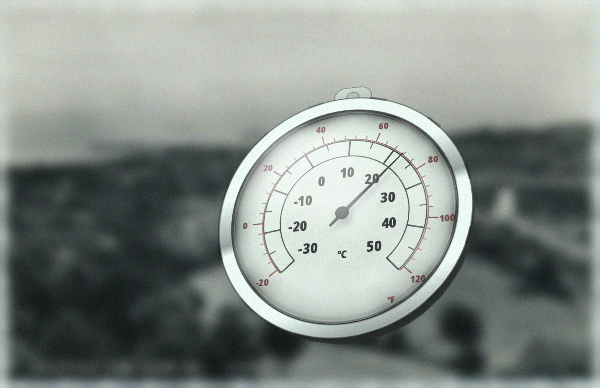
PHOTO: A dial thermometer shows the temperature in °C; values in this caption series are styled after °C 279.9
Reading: °C 22.5
